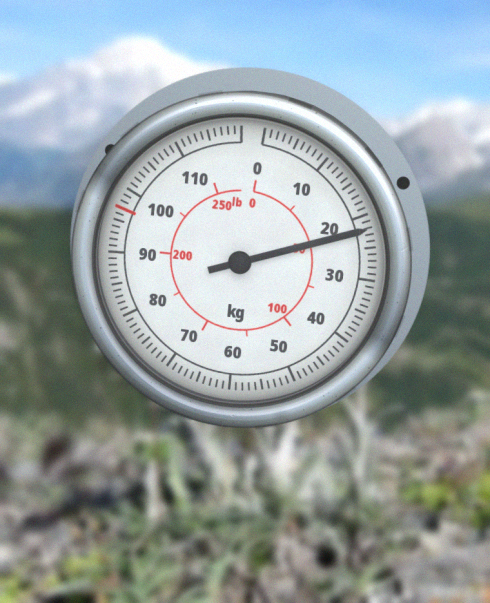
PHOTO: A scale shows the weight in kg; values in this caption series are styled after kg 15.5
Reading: kg 22
